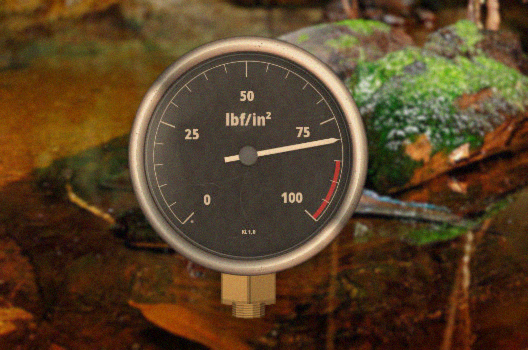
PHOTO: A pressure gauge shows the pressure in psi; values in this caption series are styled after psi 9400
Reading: psi 80
